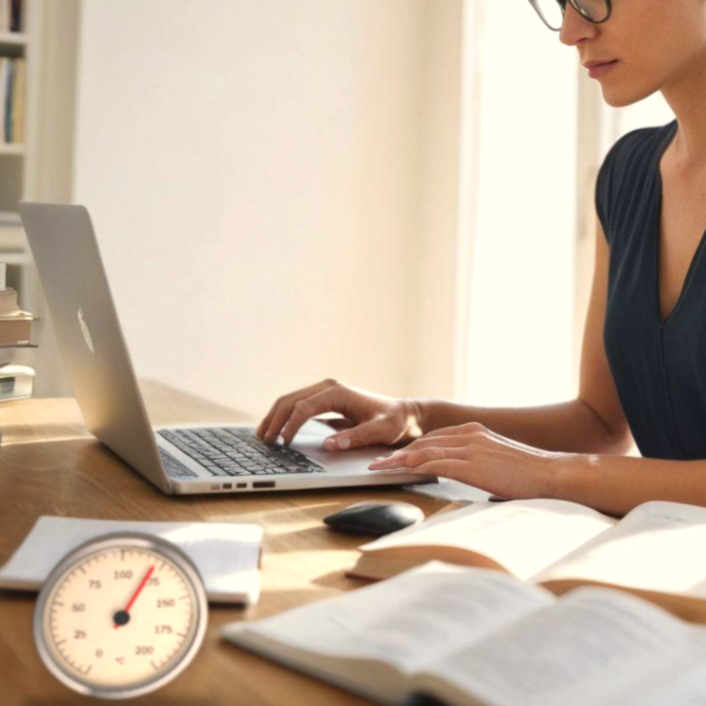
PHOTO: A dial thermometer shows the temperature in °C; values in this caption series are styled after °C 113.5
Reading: °C 120
